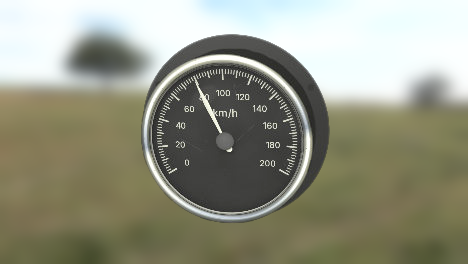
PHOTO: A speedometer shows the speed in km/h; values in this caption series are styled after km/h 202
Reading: km/h 80
